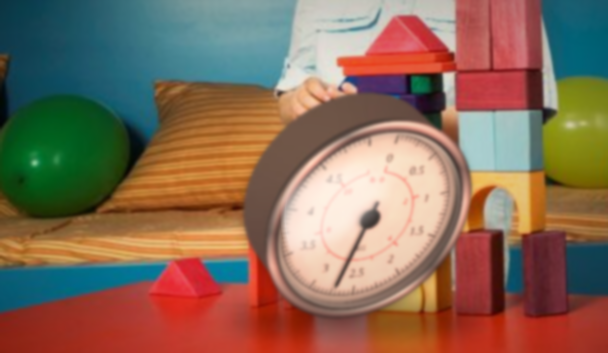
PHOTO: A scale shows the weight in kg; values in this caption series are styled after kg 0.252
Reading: kg 2.75
